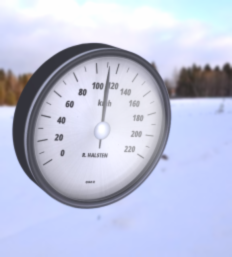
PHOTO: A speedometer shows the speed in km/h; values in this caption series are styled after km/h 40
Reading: km/h 110
